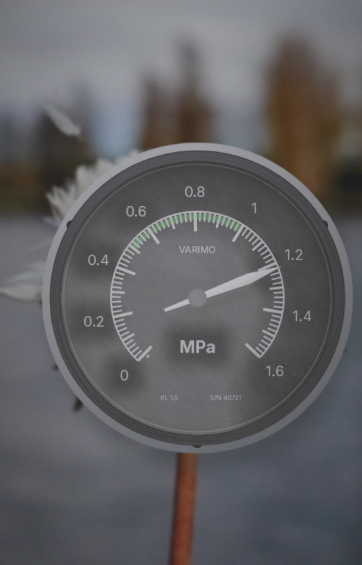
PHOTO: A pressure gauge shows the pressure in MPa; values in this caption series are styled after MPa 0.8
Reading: MPa 1.22
